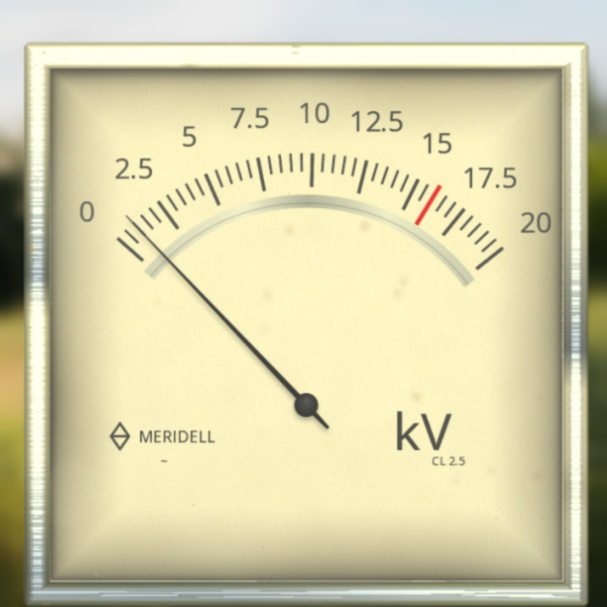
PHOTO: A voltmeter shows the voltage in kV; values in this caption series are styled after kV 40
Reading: kV 1
